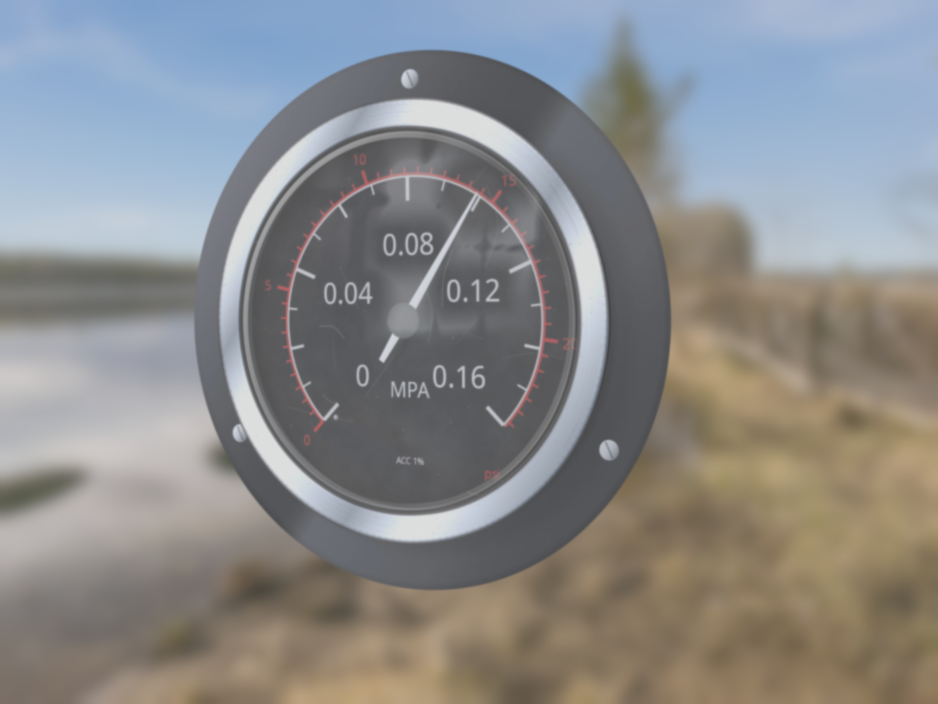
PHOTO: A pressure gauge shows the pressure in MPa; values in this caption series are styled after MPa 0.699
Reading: MPa 0.1
